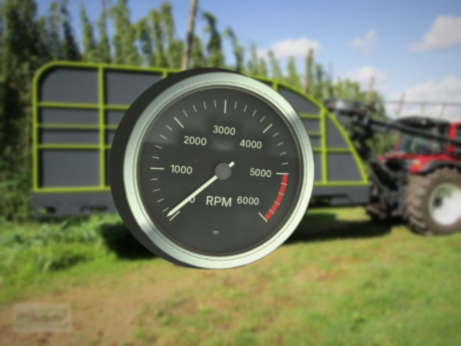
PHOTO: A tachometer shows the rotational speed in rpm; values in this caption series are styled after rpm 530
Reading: rpm 100
